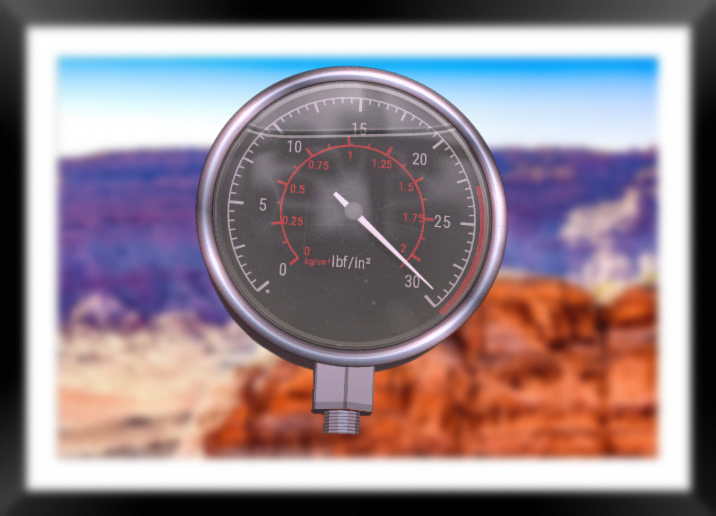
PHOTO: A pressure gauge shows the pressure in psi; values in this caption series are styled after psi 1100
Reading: psi 29.5
